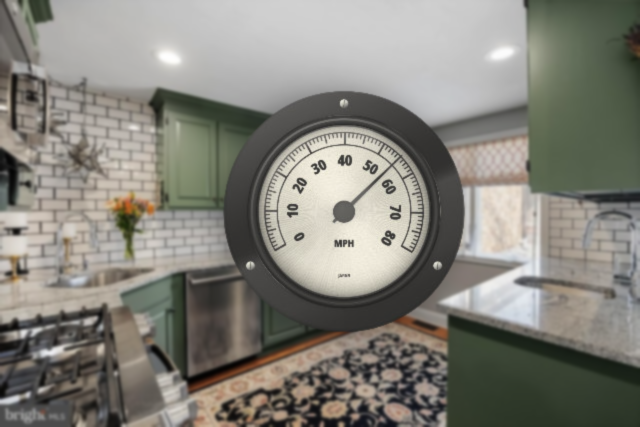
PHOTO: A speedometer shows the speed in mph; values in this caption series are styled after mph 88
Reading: mph 55
